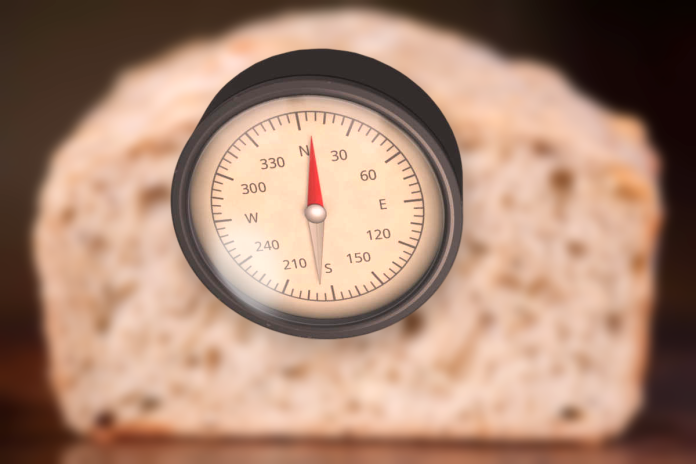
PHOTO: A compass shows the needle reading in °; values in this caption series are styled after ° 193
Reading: ° 7.5
